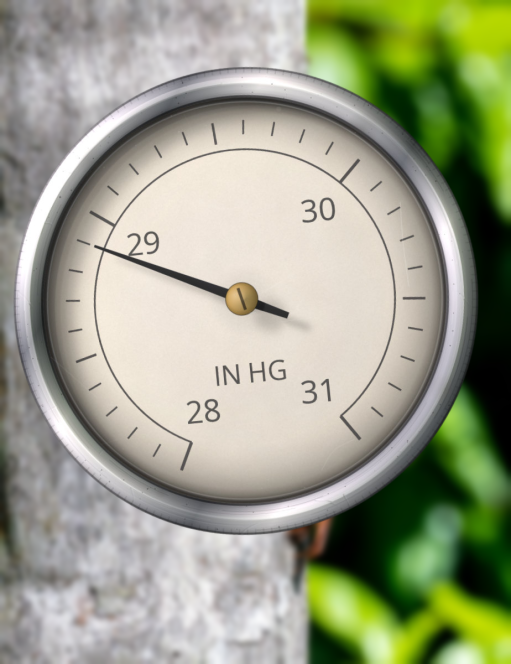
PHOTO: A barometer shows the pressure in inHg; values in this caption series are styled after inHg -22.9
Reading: inHg 28.9
